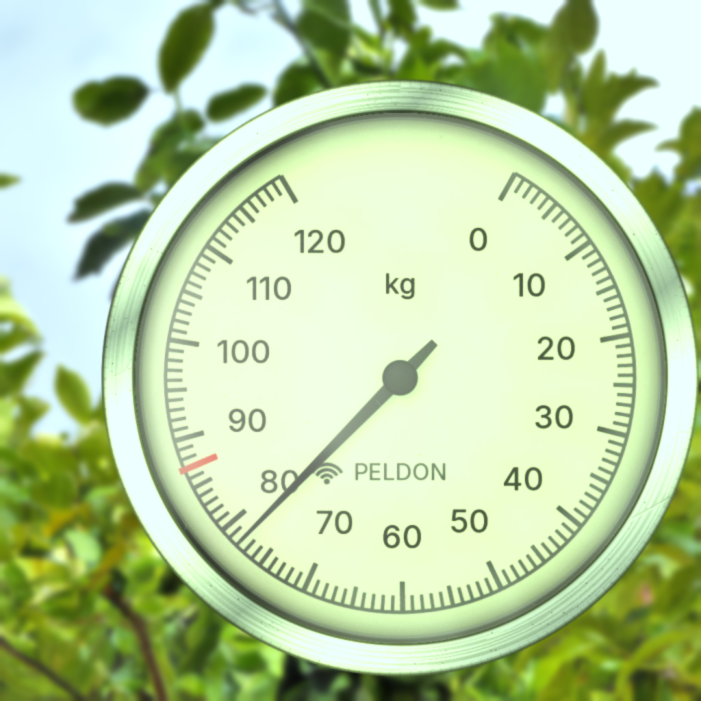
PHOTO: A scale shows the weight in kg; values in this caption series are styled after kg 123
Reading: kg 78
